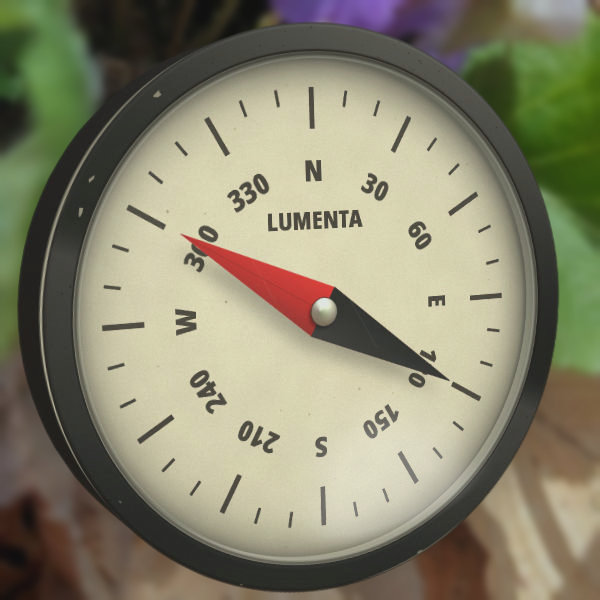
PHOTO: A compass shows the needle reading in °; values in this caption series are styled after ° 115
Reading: ° 300
